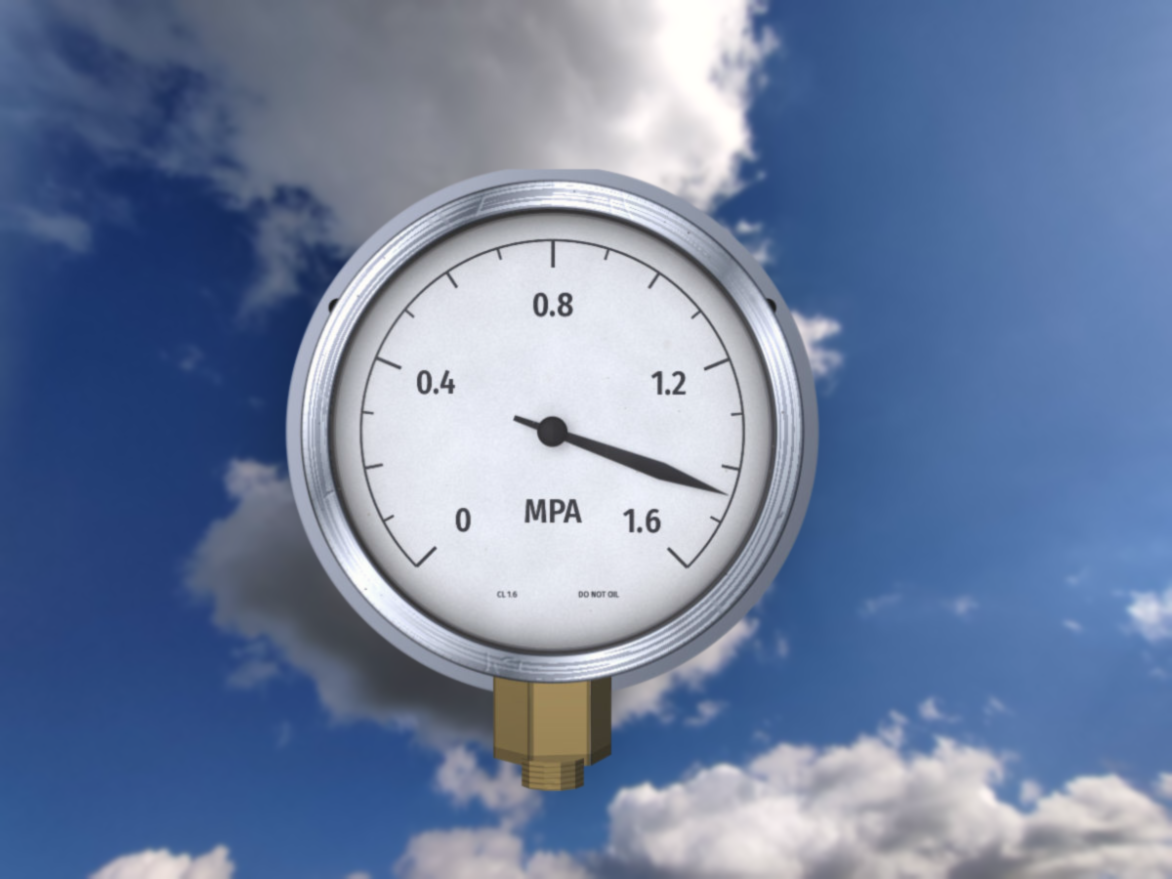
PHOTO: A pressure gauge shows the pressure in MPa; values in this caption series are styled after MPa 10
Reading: MPa 1.45
